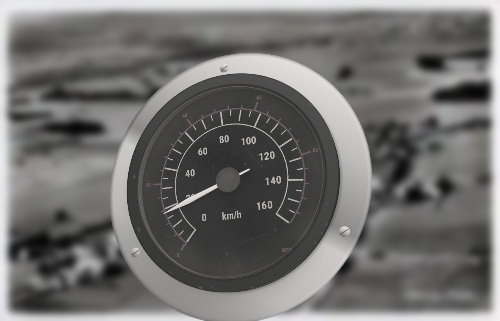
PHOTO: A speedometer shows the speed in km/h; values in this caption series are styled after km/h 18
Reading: km/h 17.5
